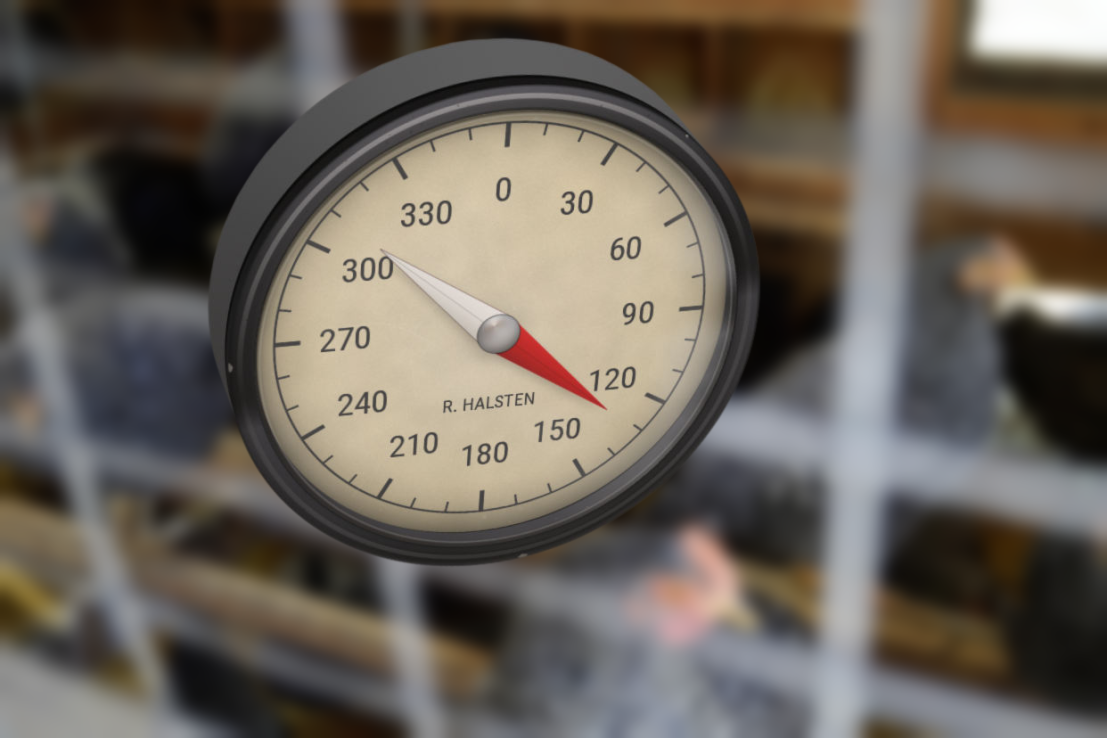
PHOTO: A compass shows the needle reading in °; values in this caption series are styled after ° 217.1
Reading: ° 130
